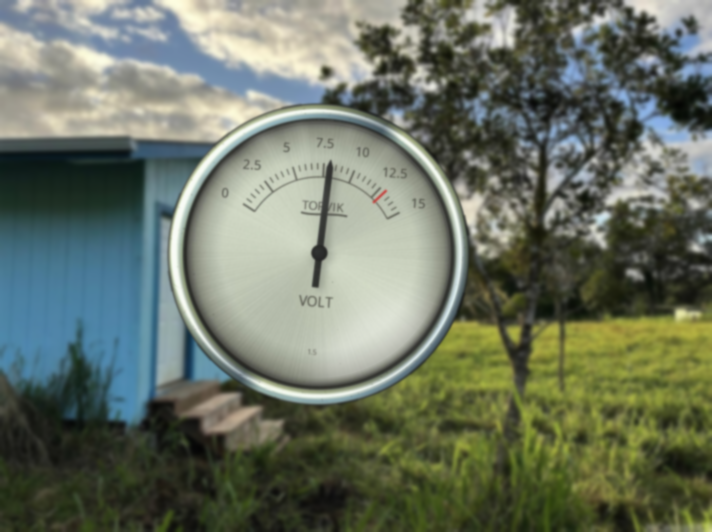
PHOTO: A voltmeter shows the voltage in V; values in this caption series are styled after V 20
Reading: V 8
